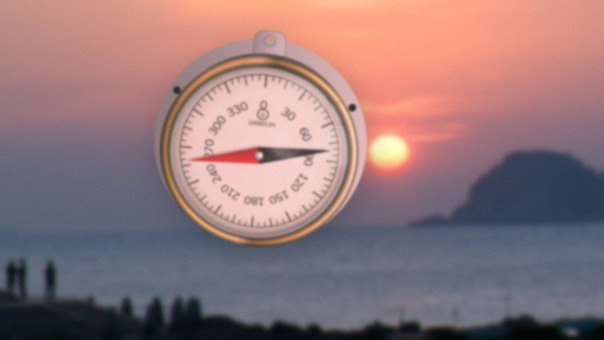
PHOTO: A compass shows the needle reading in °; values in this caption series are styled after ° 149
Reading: ° 260
